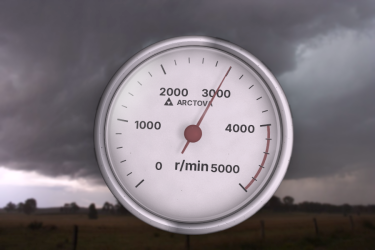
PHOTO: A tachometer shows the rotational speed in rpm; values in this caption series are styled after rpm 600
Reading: rpm 3000
